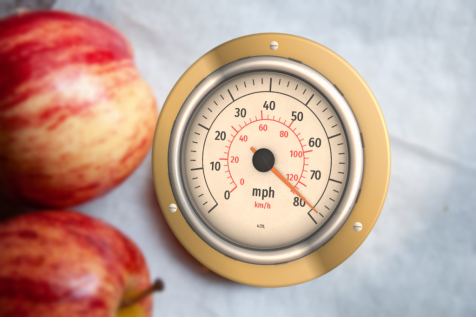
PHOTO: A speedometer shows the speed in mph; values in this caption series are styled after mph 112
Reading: mph 78
